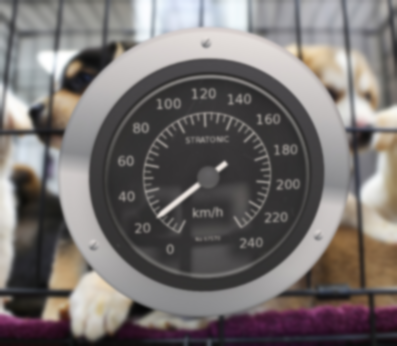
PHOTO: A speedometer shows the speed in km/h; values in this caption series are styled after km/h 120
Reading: km/h 20
